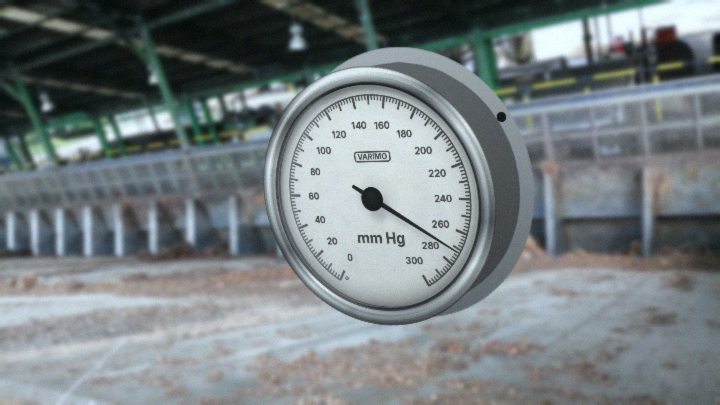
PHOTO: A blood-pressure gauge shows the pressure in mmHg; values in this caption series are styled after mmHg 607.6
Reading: mmHg 270
